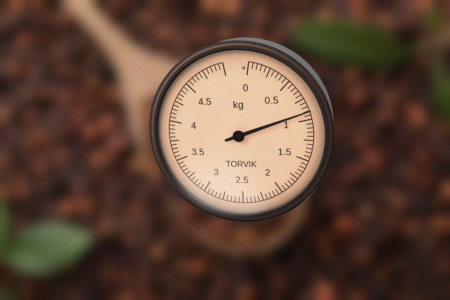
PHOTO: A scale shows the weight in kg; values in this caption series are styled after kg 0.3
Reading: kg 0.9
